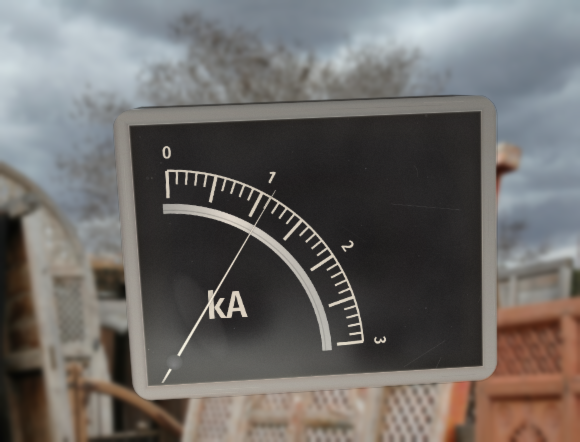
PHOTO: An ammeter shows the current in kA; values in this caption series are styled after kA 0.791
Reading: kA 1.1
